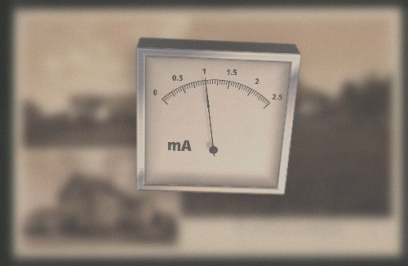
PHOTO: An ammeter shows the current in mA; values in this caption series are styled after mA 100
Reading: mA 1
